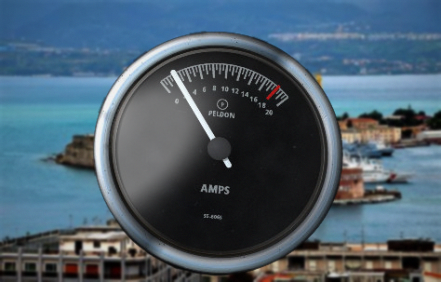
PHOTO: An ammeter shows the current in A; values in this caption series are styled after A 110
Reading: A 2
